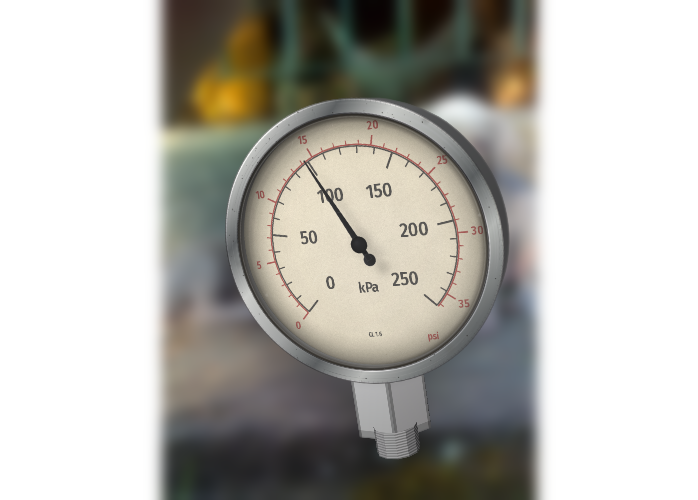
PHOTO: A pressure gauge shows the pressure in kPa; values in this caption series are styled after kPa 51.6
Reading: kPa 100
